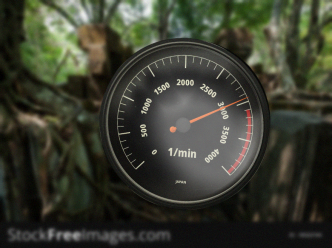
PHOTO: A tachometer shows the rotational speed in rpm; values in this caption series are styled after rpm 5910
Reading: rpm 2950
